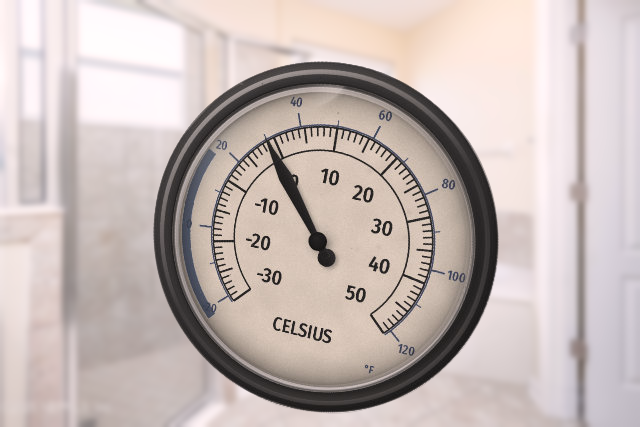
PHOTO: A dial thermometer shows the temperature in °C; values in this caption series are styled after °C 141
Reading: °C -1
